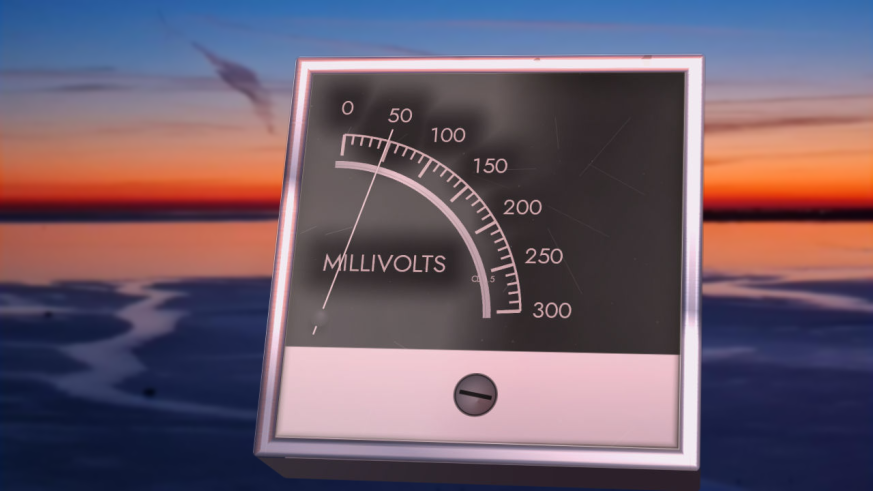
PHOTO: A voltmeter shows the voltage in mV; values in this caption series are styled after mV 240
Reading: mV 50
